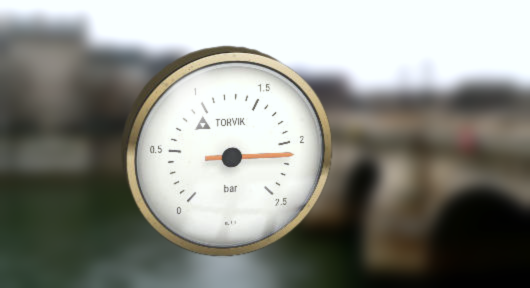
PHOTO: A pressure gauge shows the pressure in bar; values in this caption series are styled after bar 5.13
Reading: bar 2.1
